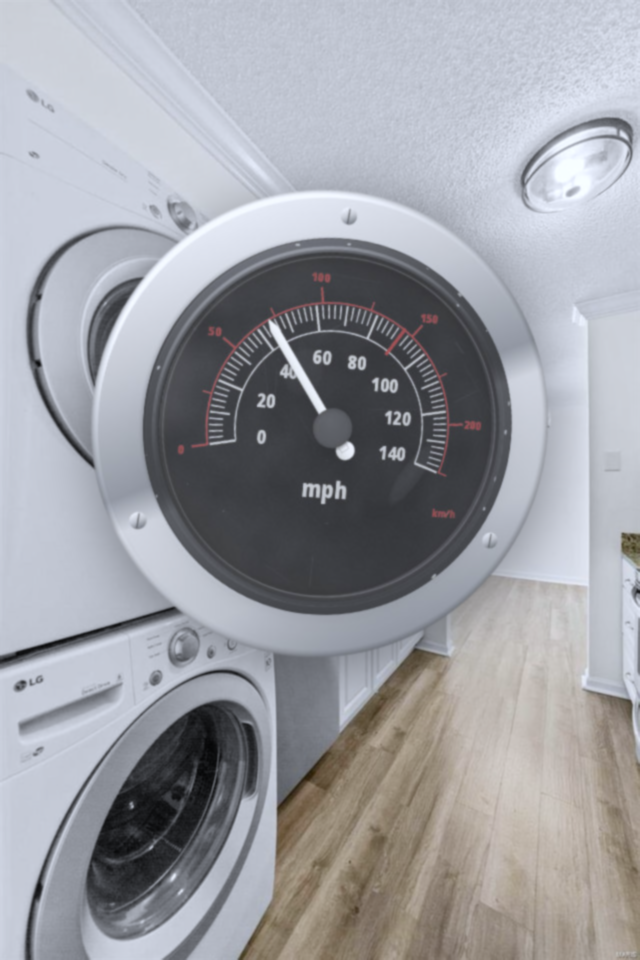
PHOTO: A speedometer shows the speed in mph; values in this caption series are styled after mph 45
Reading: mph 44
